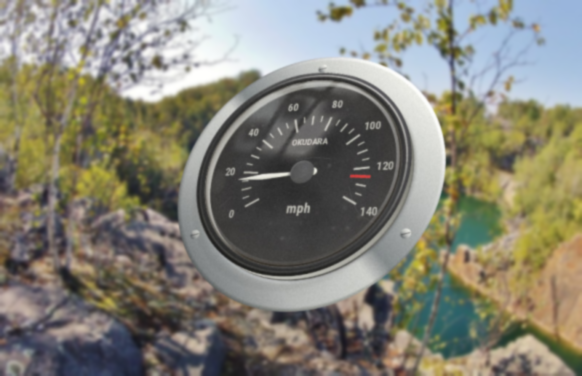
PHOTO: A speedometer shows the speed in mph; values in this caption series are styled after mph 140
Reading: mph 15
